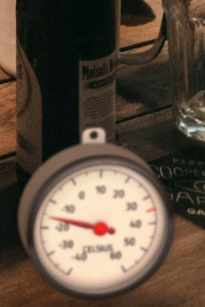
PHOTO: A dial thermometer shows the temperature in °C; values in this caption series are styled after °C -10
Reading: °C -15
